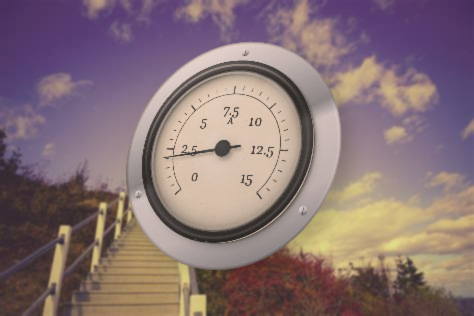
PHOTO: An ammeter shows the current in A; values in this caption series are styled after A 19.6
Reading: A 2
